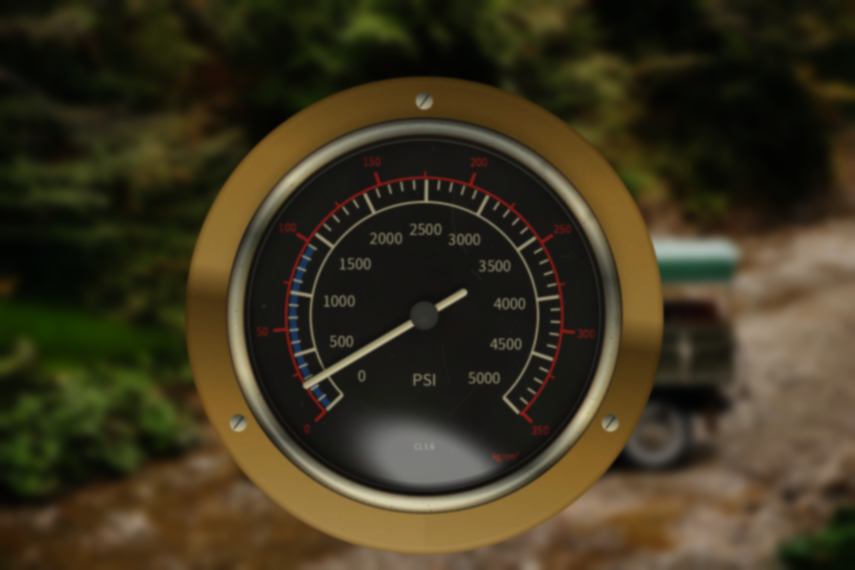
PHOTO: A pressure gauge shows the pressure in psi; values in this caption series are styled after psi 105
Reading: psi 250
